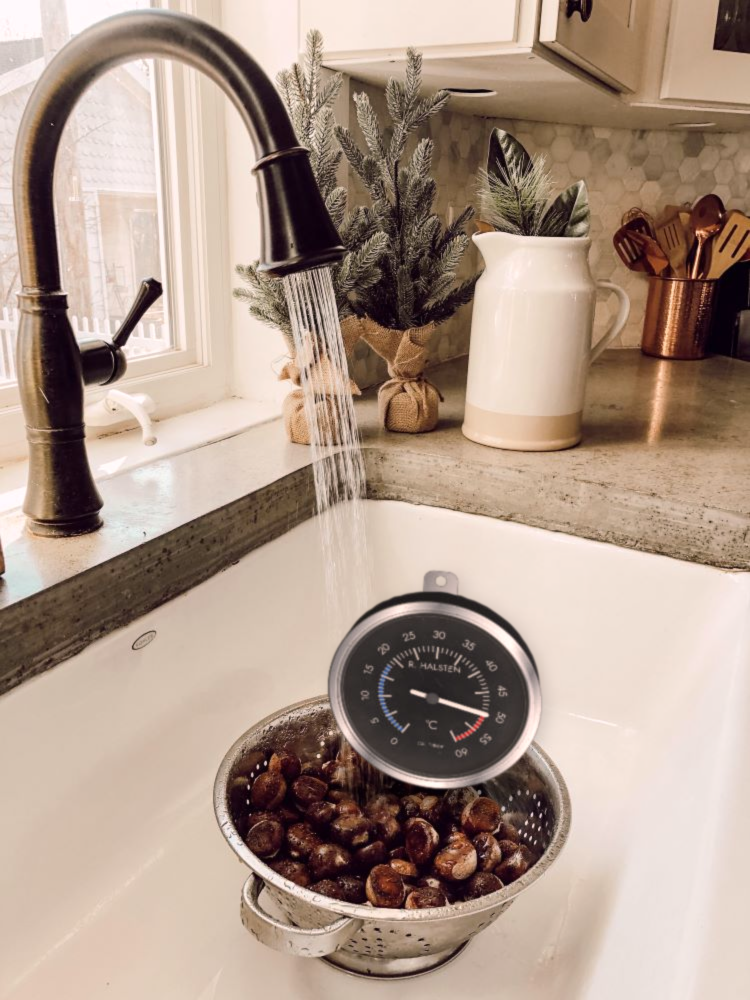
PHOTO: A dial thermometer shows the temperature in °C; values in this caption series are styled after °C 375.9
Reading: °C 50
